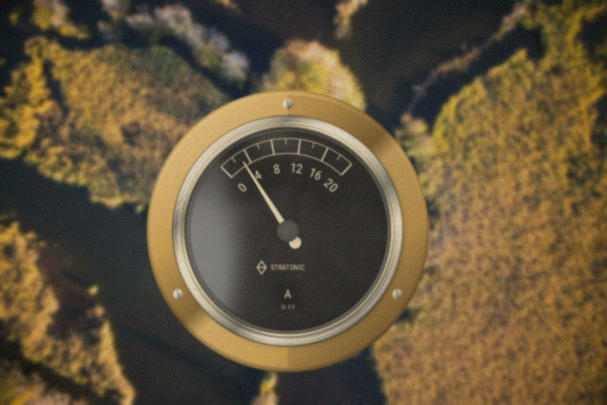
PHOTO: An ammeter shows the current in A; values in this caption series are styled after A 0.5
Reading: A 3
